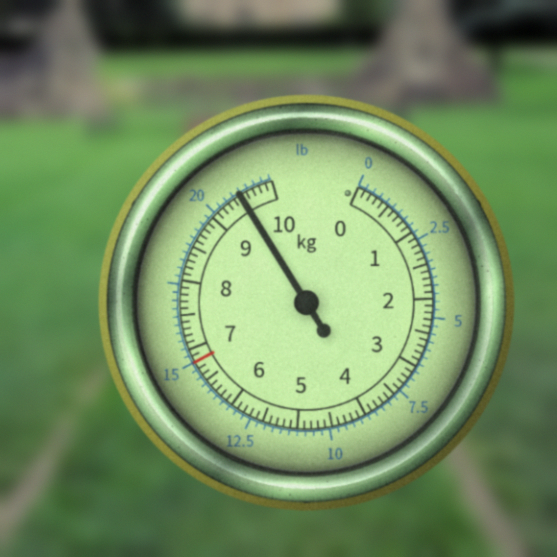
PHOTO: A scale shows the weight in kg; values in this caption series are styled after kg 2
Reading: kg 9.5
